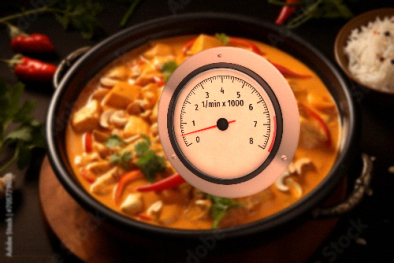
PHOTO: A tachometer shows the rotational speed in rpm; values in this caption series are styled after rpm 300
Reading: rpm 500
